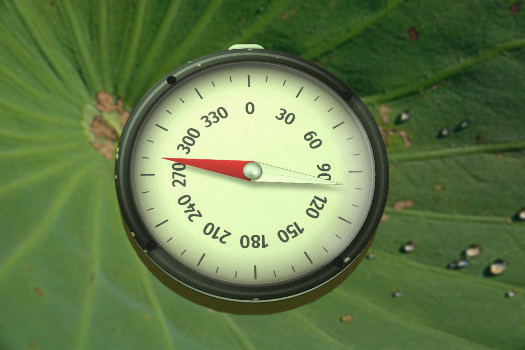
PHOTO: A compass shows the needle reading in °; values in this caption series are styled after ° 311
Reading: ° 280
